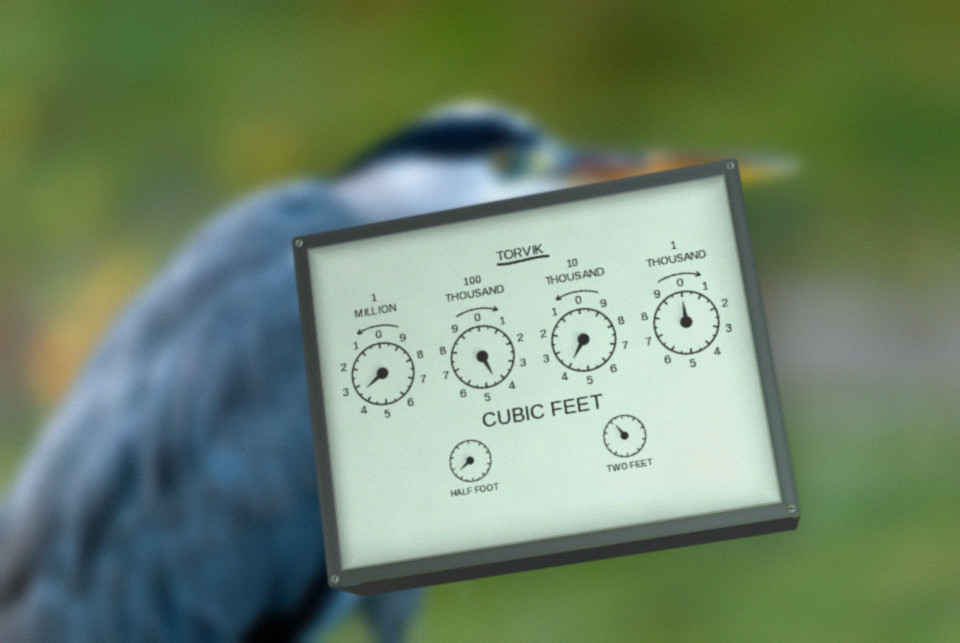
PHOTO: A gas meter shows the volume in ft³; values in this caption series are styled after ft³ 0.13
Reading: ft³ 344000
